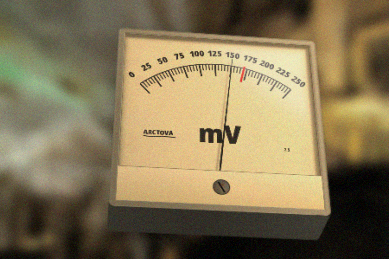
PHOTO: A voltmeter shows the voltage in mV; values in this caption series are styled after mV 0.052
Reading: mV 150
